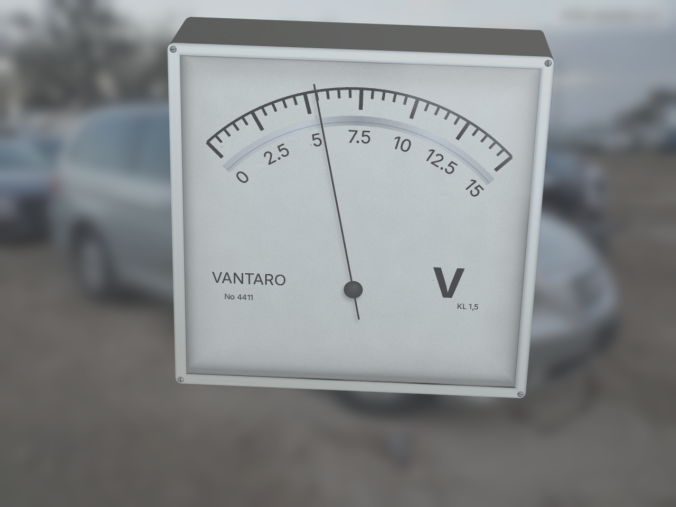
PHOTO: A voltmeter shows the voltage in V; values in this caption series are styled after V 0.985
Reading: V 5.5
